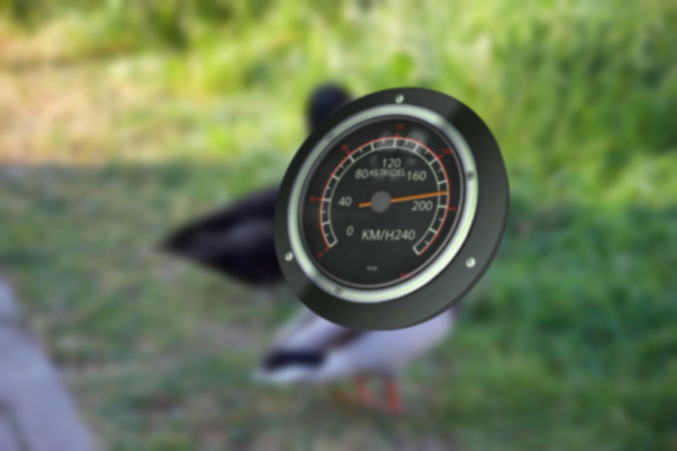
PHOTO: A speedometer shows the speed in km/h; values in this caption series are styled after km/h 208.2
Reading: km/h 190
